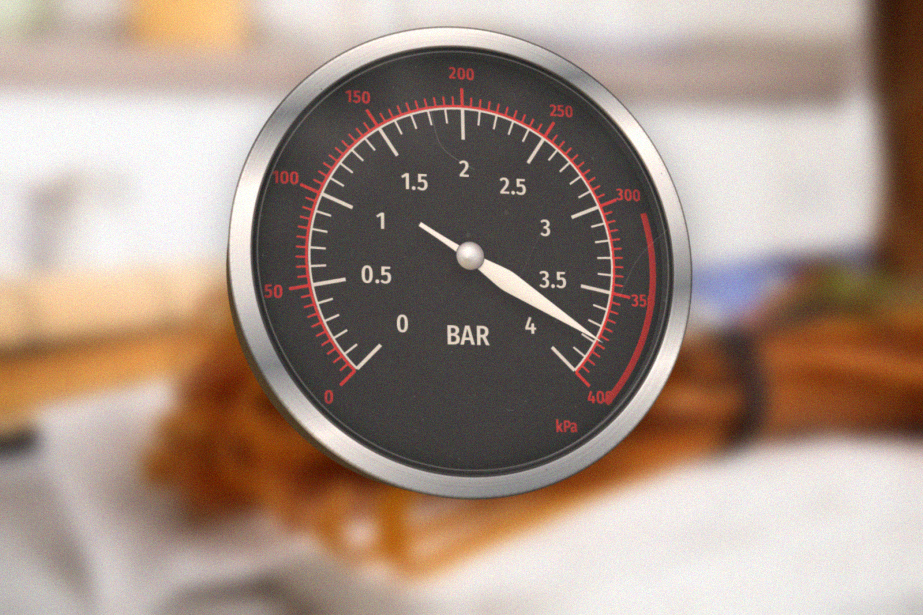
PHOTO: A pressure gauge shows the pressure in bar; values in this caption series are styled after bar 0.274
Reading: bar 3.8
